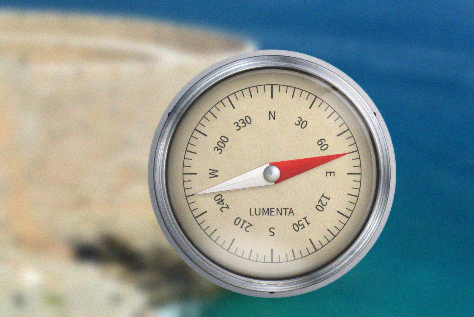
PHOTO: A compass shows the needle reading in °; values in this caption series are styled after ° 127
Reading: ° 75
